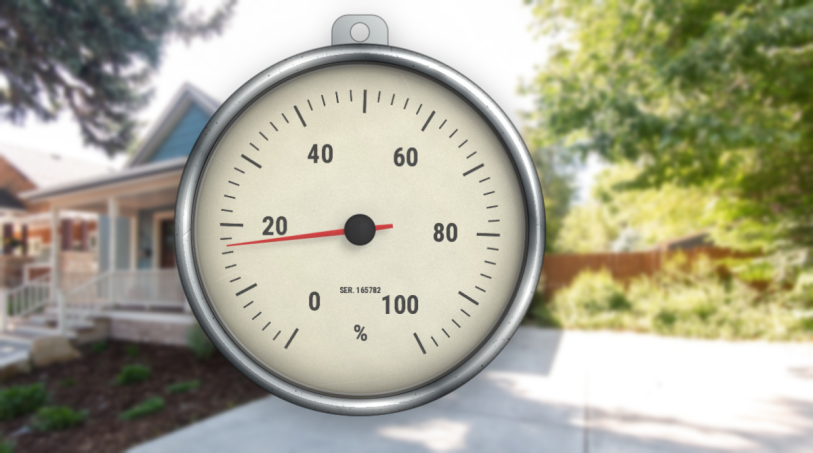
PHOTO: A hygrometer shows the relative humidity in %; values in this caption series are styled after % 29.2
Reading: % 17
